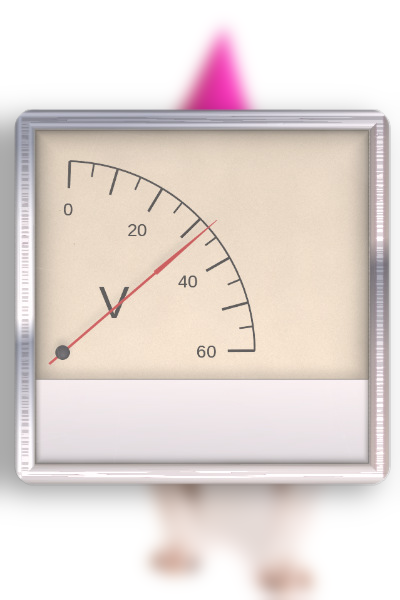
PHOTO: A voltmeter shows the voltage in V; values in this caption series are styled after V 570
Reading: V 32.5
